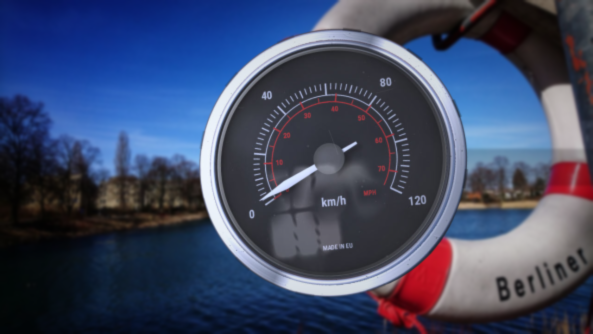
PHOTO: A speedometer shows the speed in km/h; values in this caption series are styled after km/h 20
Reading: km/h 2
